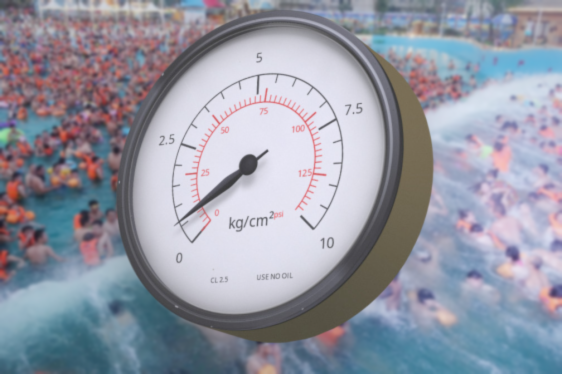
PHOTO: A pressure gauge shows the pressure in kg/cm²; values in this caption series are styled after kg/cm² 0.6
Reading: kg/cm² 0.5
